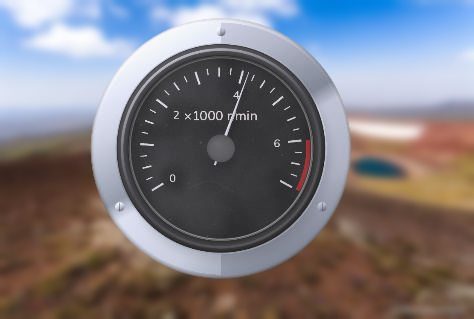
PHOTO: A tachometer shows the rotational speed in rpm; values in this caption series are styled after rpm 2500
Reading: rpm 4125
